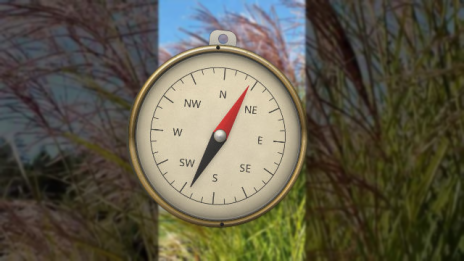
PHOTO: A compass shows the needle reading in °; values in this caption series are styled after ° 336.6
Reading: ° 25
